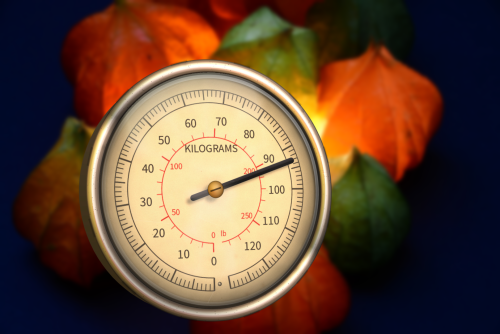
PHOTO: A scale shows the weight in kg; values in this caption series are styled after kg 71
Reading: kg 93
